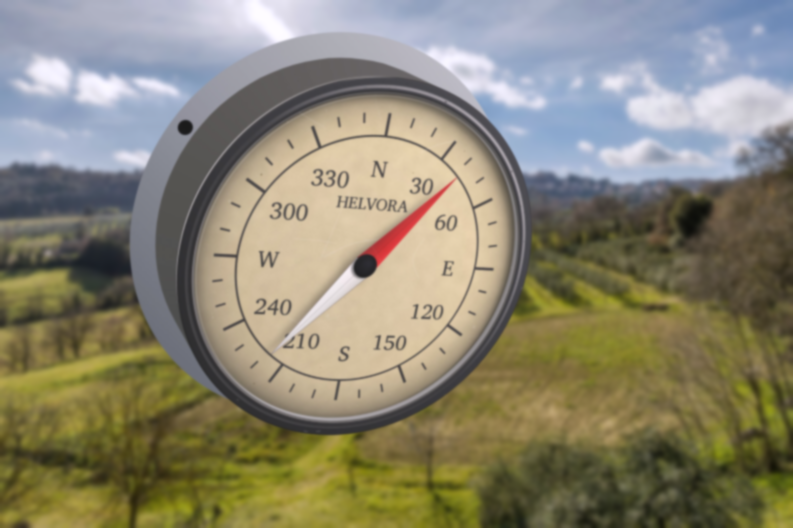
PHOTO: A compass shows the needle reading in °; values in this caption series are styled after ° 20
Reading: ° 40
